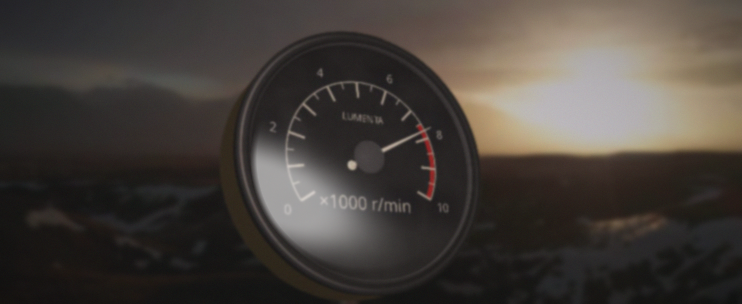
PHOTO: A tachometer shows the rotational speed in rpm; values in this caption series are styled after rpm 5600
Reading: rpm 7750
